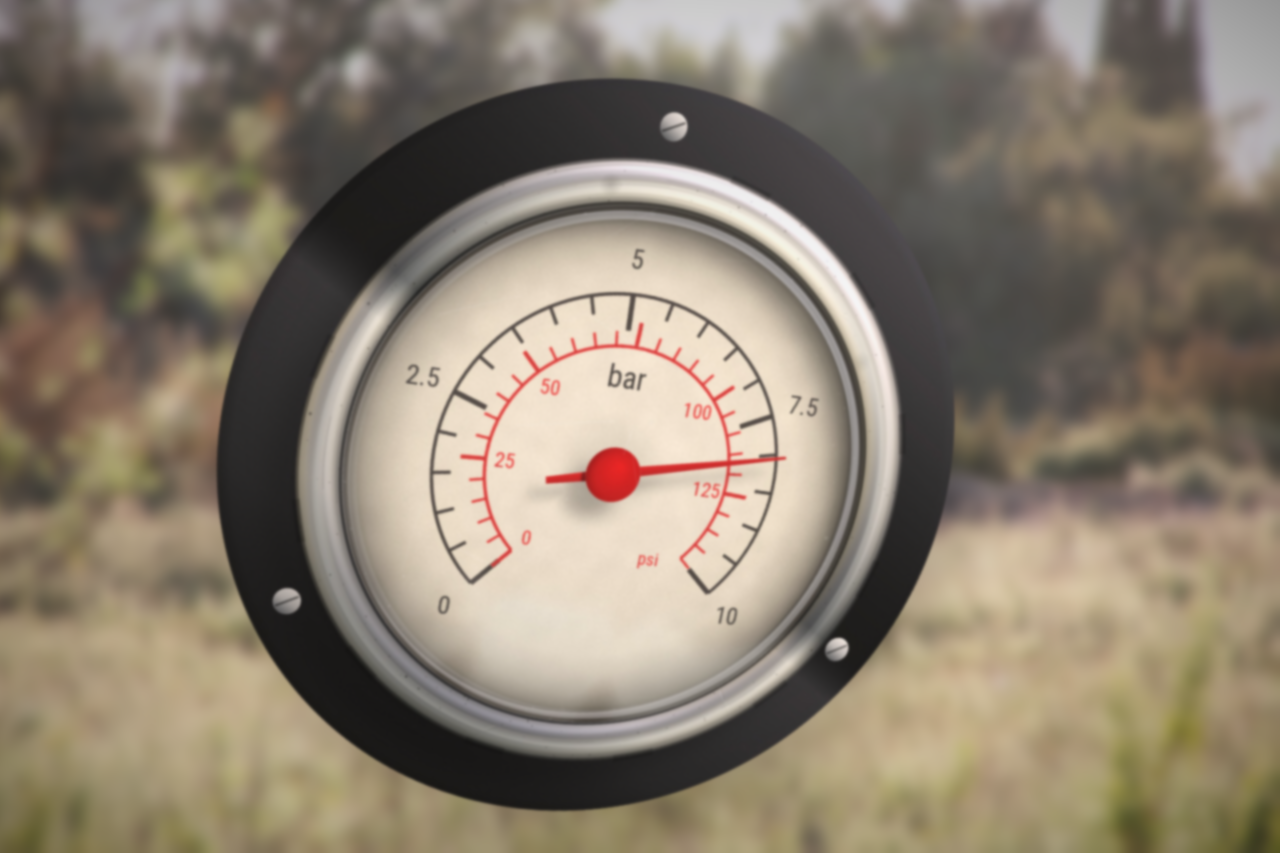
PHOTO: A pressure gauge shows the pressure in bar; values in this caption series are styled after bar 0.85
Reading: bar 8
